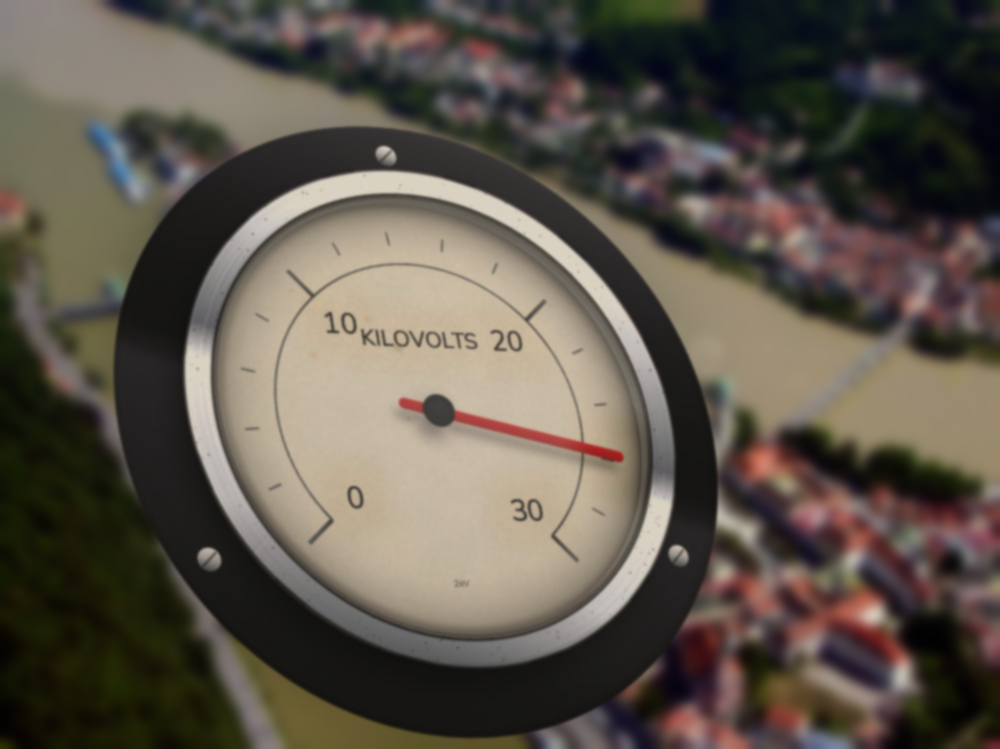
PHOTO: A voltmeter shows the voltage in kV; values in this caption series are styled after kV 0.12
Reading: kV 26
